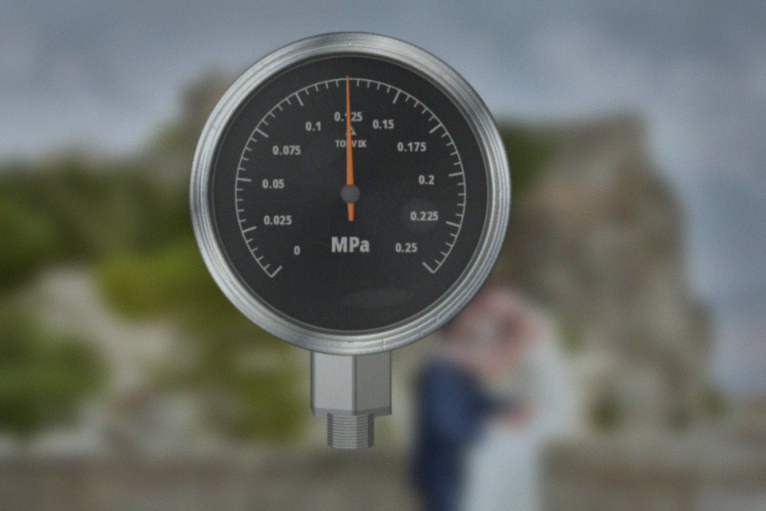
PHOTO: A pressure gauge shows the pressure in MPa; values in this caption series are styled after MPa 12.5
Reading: MPa 0.125
